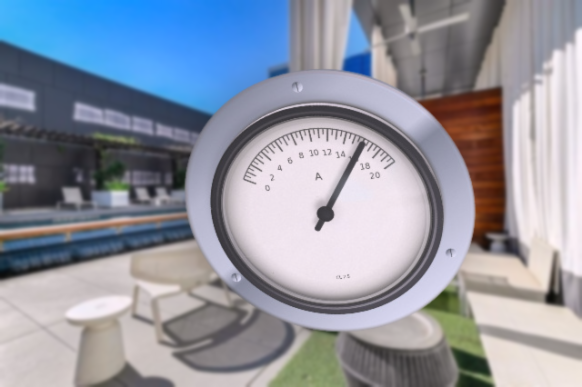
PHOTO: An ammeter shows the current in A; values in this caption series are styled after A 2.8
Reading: A 16
